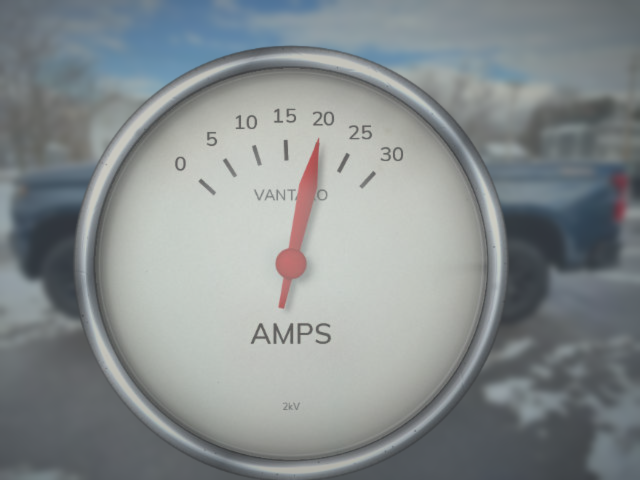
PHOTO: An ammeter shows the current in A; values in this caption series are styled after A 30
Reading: A 20
